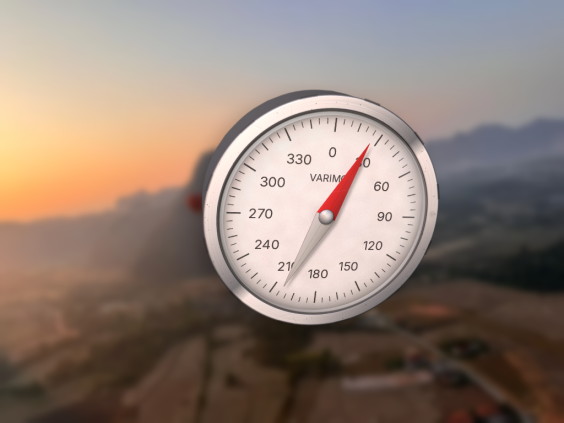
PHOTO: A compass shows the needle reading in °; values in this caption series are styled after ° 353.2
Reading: ° 25
